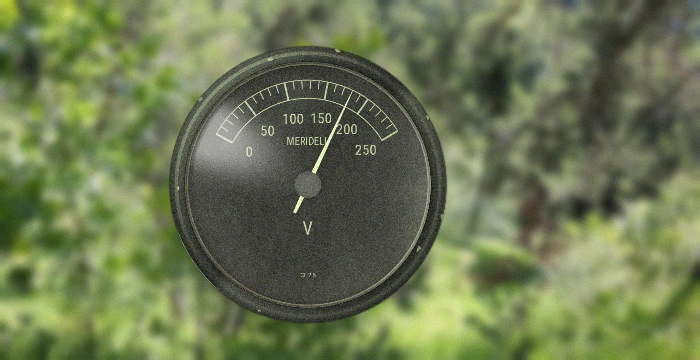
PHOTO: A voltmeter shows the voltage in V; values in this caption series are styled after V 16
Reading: V 180
